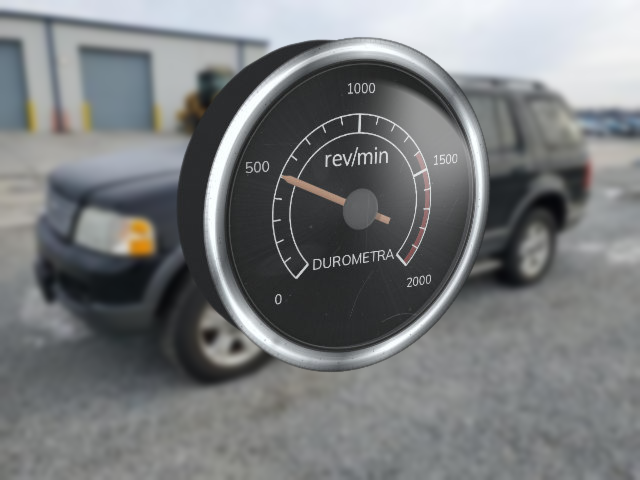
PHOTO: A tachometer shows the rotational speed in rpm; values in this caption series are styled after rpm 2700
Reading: rpm 500
